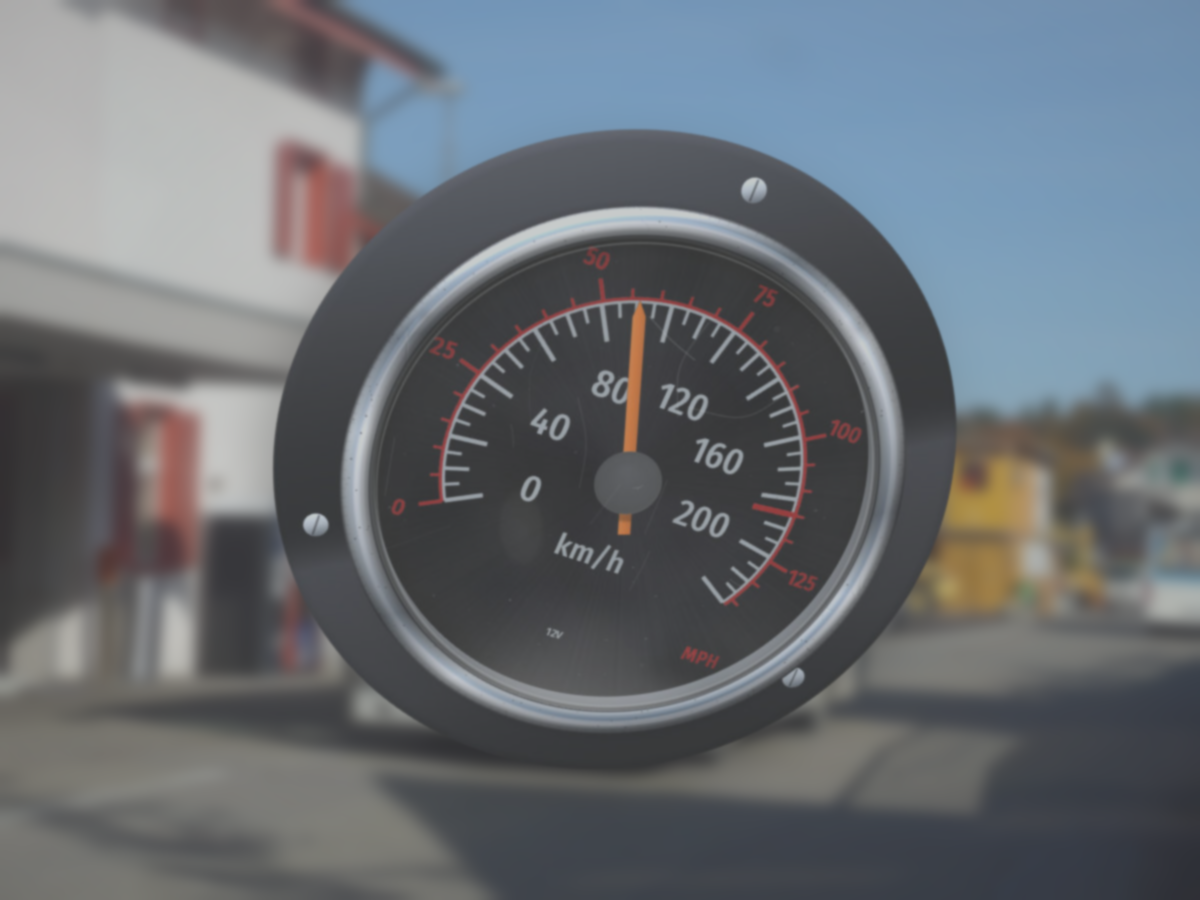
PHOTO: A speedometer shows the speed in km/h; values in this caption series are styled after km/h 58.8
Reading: km/h 90
